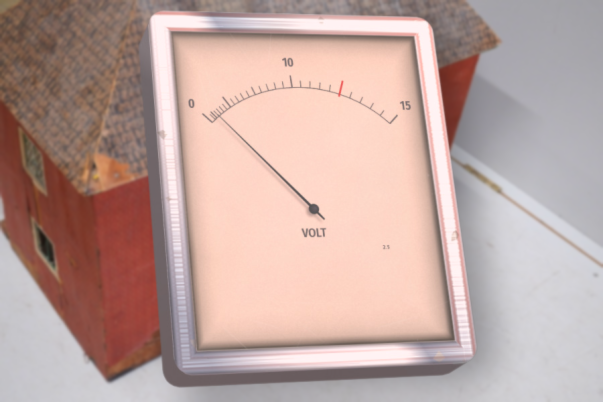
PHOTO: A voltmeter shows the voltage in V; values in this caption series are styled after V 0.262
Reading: V 2.5
